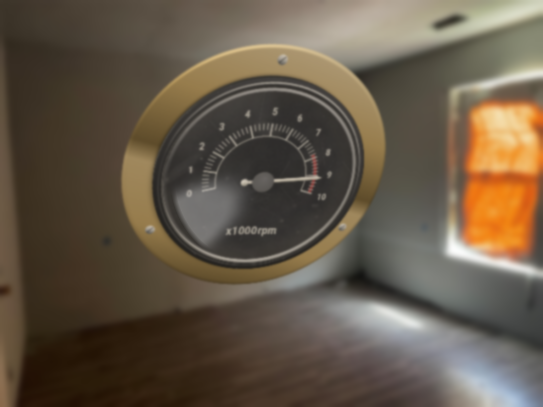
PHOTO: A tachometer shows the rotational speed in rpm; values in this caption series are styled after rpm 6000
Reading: rpm 9000
